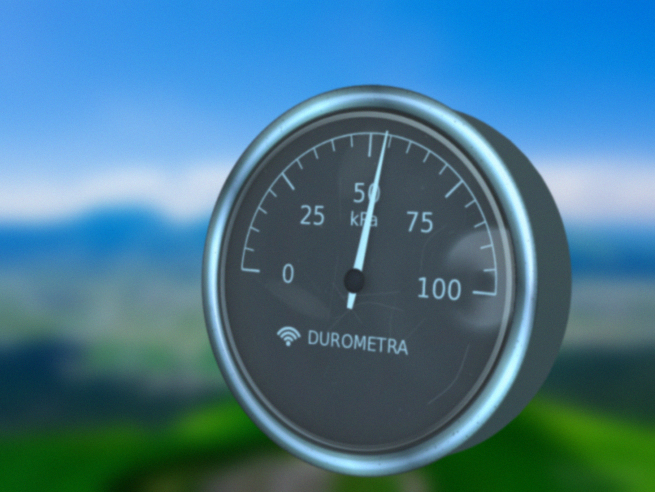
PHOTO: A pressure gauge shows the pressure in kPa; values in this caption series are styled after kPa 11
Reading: kPa 55
